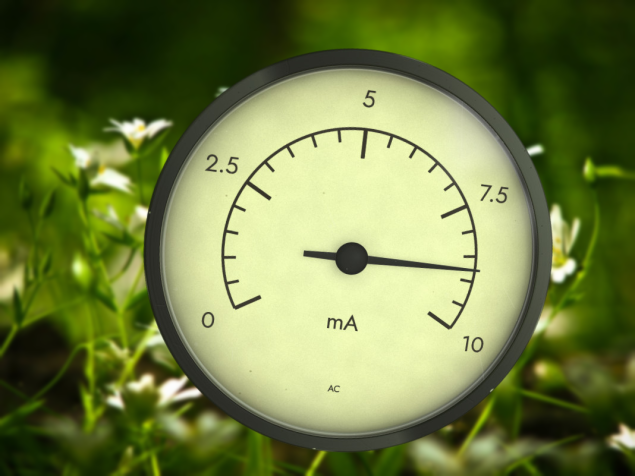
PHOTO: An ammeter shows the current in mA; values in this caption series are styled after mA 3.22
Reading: mA 8.75
